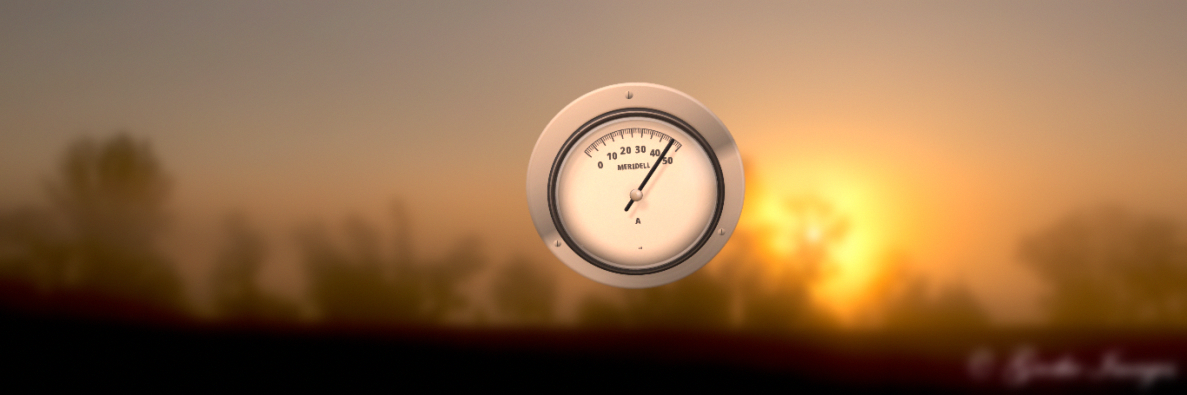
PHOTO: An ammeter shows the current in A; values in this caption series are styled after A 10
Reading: A 45
